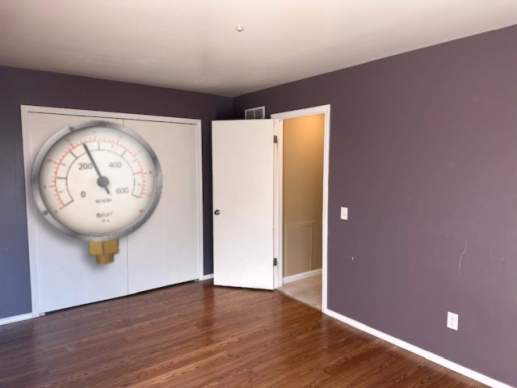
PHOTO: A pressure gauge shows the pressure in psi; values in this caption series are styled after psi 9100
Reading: psi 250
